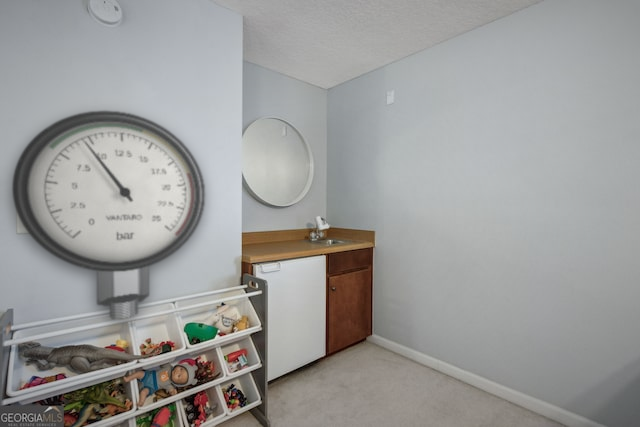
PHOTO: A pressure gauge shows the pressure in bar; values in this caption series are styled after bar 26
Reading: bar 9.5
